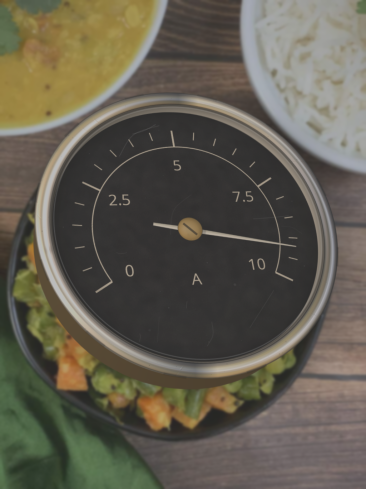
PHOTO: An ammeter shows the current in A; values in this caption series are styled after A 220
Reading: A 9.25
